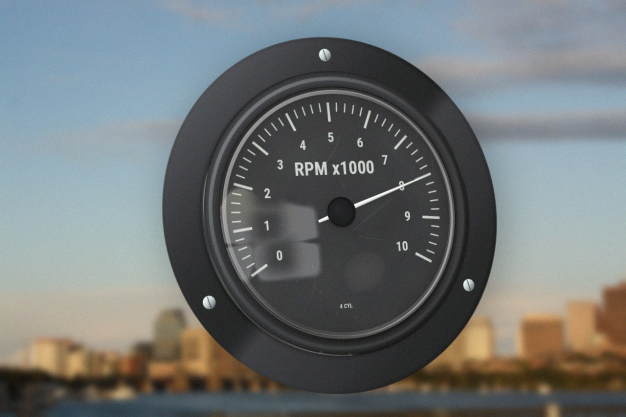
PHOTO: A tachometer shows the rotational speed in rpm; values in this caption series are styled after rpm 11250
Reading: rpm 8000
